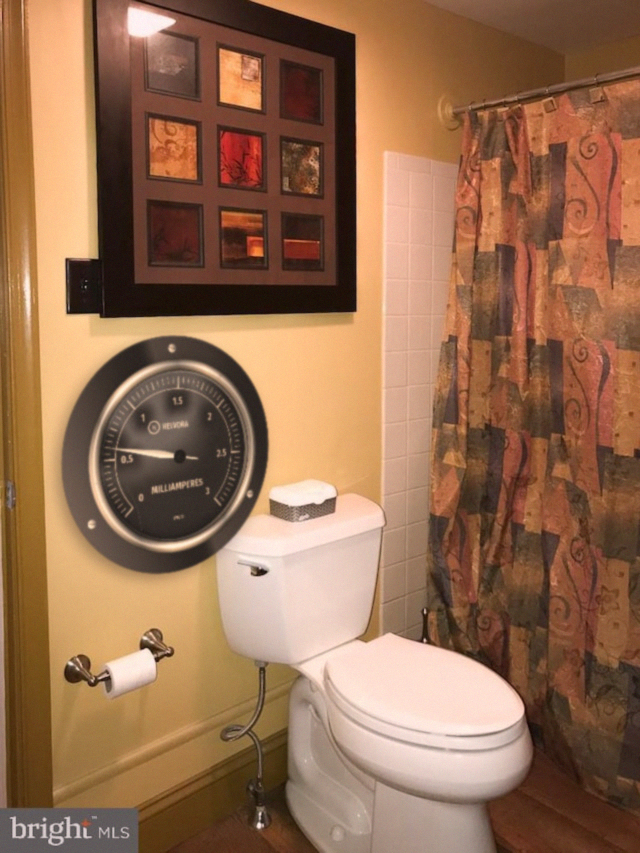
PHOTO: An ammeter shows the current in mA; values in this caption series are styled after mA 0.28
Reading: mA 0.6
